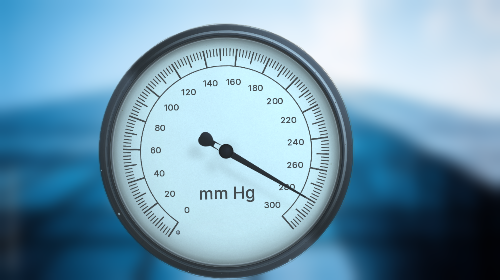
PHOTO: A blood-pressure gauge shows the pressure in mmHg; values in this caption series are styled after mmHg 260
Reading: mmHg 280
